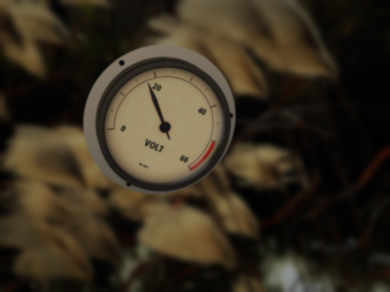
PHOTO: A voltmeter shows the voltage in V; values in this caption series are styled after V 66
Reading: V 17.5
